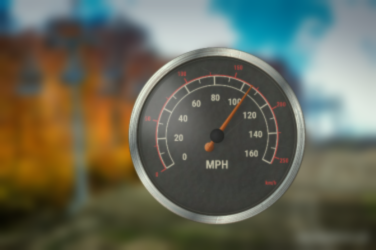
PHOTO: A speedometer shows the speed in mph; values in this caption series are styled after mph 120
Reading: mph 105
